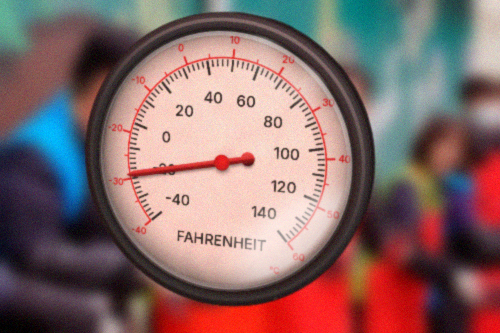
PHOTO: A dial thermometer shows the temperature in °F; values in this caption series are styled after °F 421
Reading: °F -20
